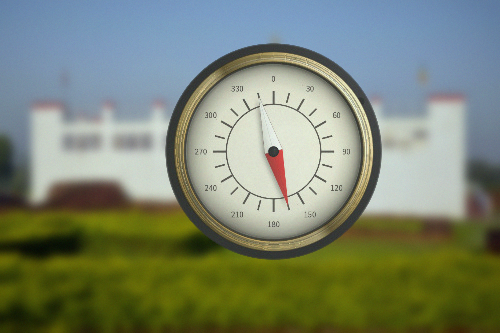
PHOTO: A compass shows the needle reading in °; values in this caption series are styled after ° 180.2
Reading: ° 165
